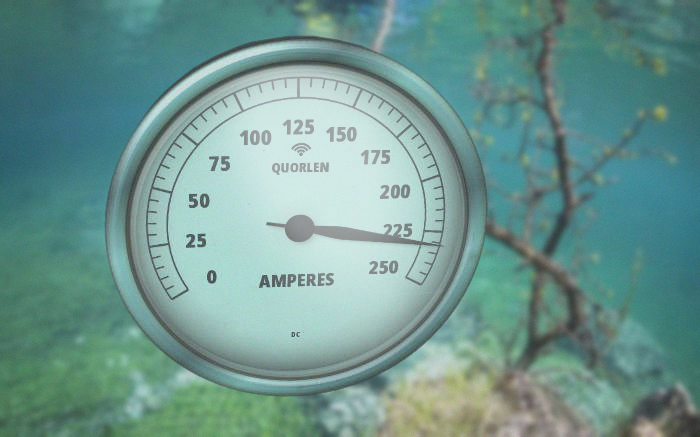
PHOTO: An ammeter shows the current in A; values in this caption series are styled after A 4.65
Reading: A 230
